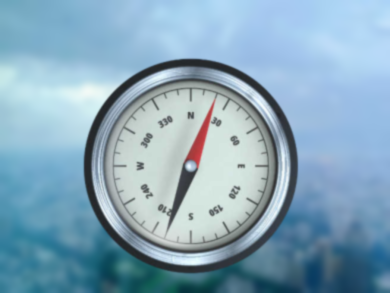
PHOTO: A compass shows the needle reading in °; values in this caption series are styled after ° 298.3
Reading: ° 20
